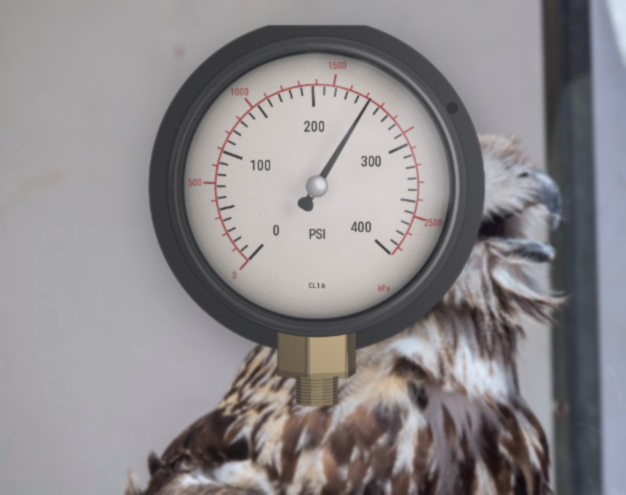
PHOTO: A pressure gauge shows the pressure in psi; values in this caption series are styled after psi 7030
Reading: psi 250
